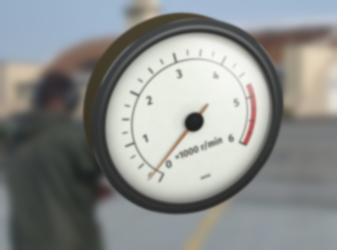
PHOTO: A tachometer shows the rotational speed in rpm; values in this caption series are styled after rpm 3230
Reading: rpm 250
